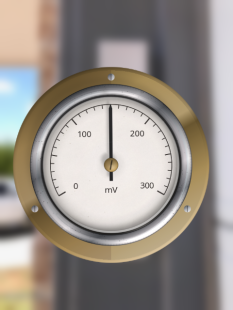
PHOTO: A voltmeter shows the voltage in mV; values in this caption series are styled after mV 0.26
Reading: mV 150
